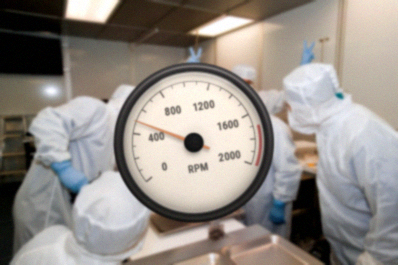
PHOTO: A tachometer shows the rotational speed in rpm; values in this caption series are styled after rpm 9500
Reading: rpm 500
